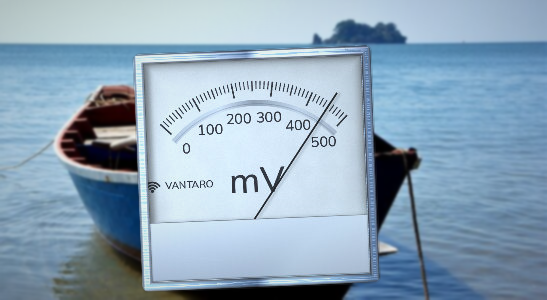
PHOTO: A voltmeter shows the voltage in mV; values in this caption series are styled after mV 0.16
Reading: mV 450
